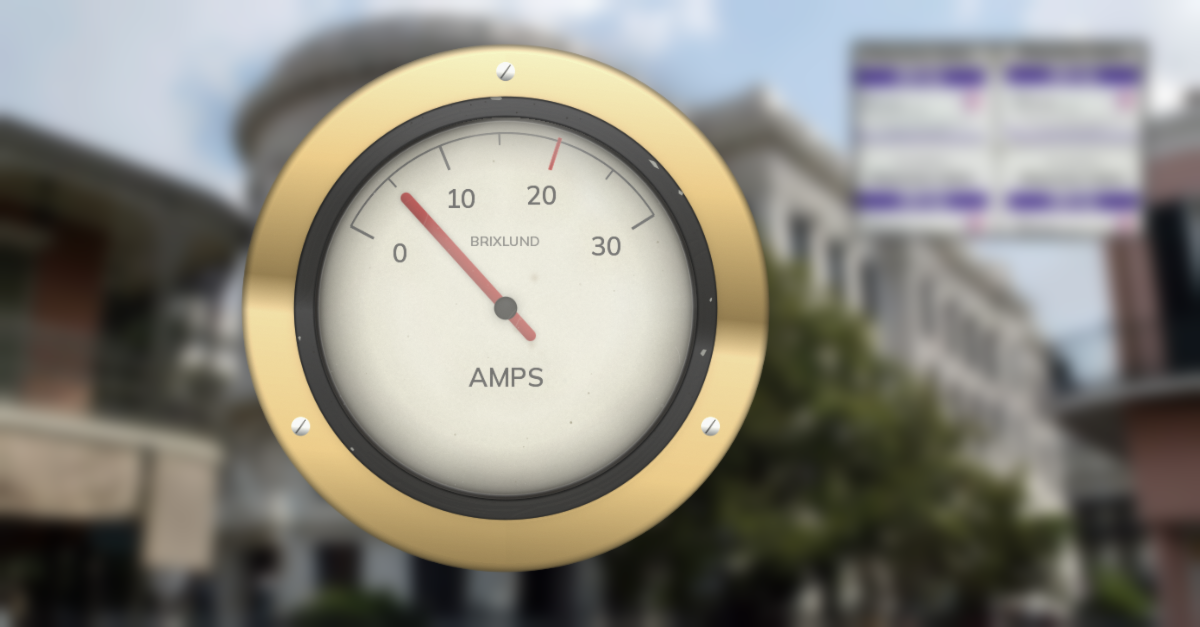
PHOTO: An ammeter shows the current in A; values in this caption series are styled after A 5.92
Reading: A 5
